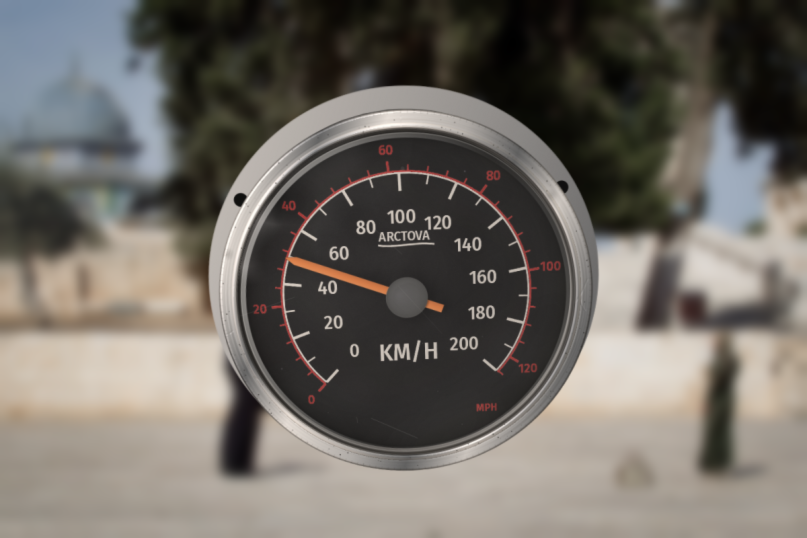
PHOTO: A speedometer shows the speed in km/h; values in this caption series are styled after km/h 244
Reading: km/h 50
